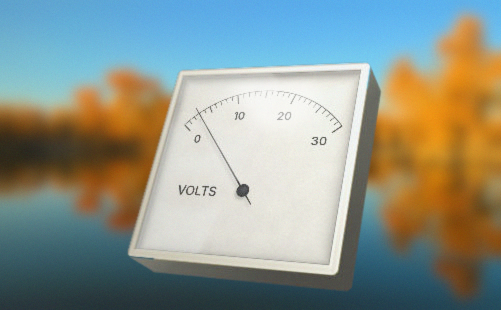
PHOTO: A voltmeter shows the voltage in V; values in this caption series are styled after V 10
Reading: V 3
